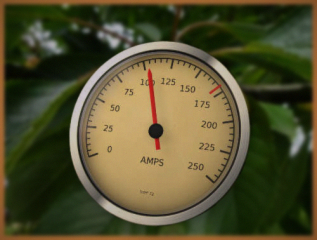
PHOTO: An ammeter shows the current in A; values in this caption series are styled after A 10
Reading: A 105
